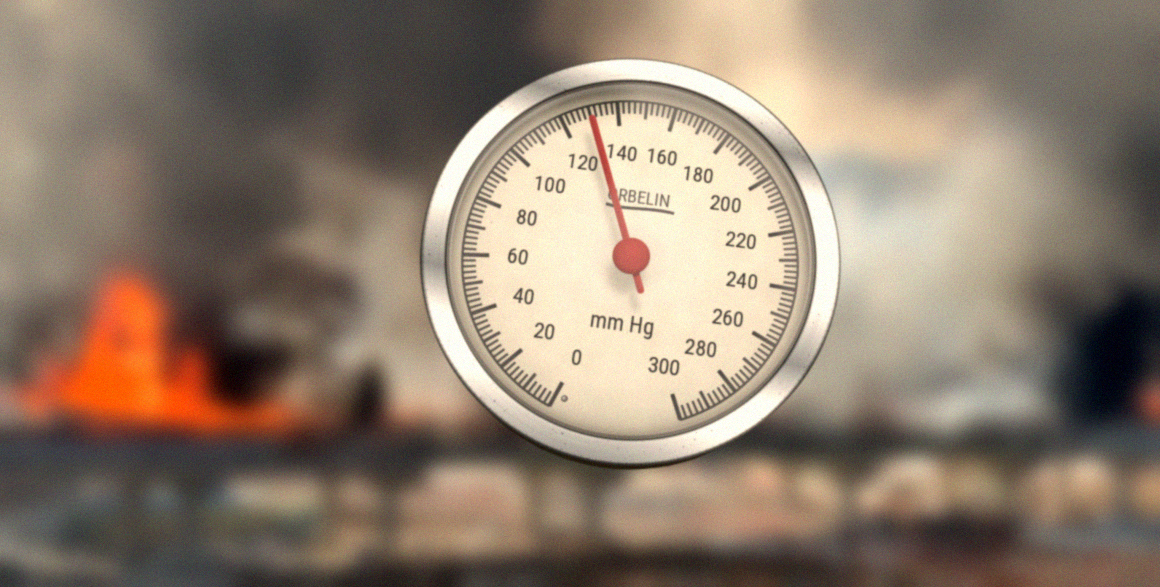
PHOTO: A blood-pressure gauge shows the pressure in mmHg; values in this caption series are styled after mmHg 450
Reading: mmHg 130
